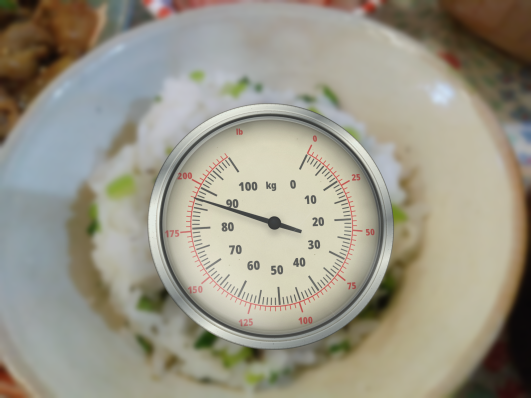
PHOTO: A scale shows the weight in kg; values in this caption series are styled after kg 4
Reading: kg 87
